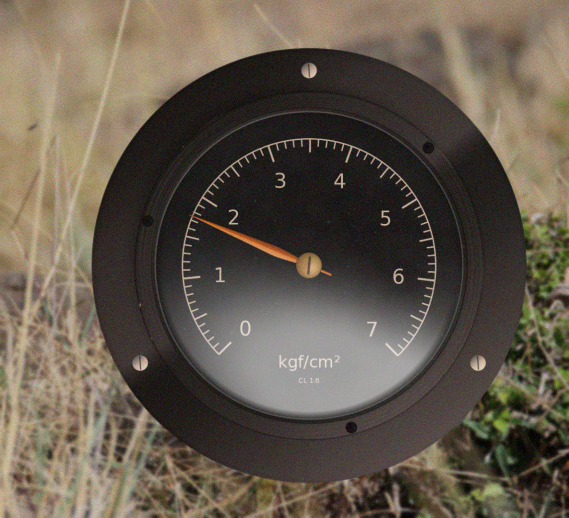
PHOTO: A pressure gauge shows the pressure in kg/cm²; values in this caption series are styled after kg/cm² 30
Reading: kg/cm² 1.75
